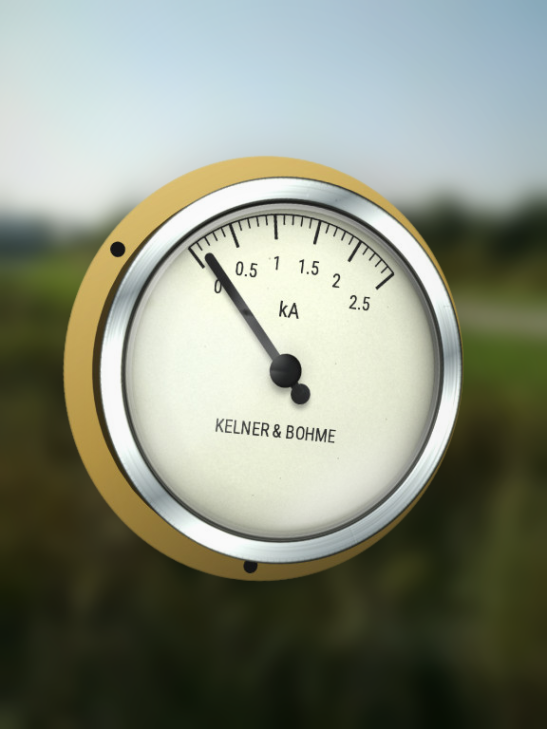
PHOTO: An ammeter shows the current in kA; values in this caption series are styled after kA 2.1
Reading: kA 0.1
